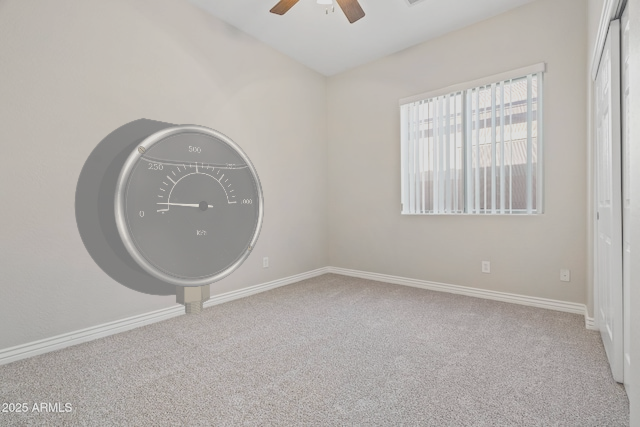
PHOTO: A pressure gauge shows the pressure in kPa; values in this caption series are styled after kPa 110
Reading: kPa 50
